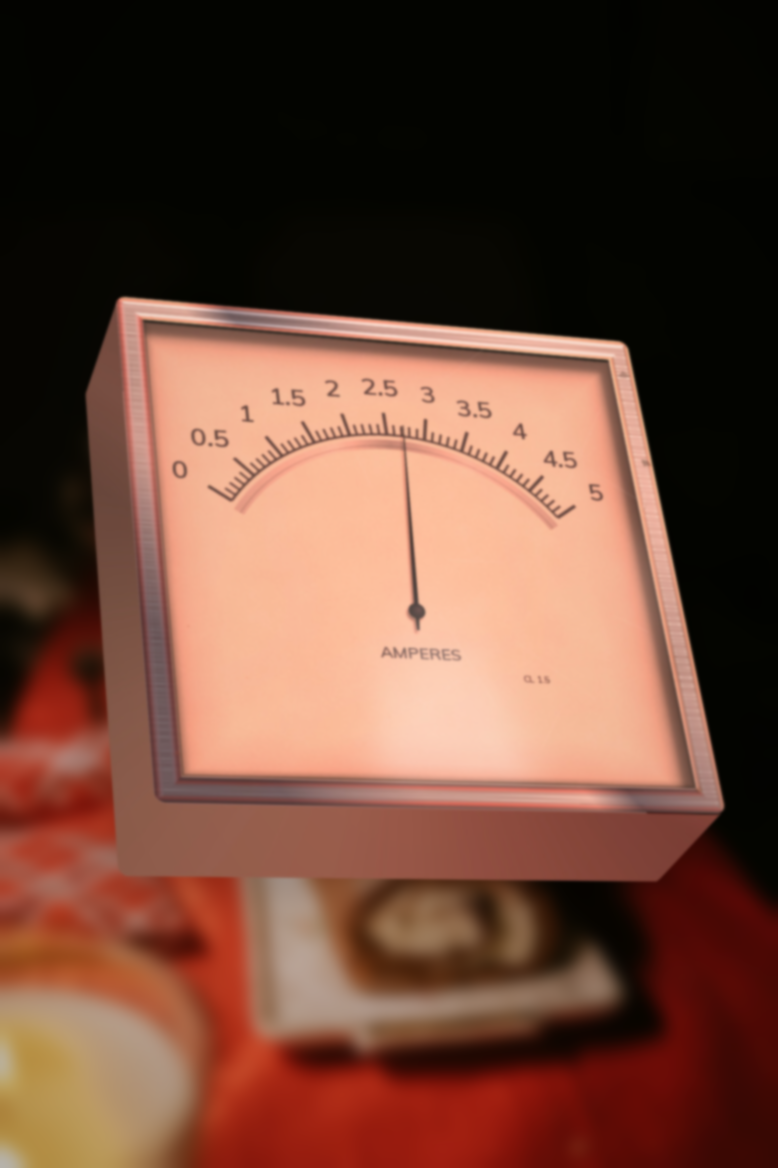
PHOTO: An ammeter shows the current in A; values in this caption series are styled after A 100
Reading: A 2.7
